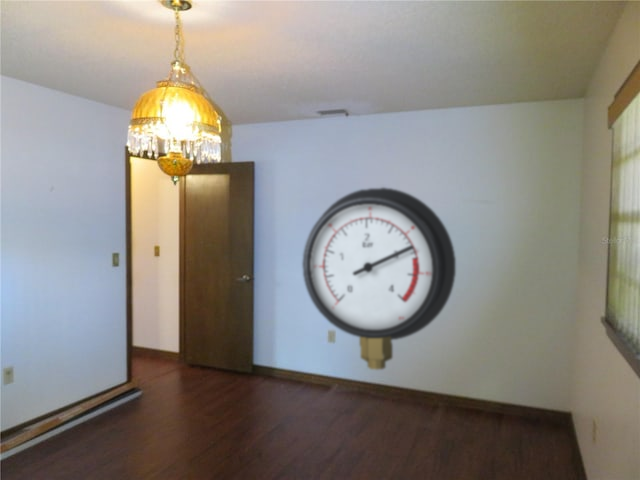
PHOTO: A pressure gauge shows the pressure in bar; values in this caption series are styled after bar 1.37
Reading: bar 3
